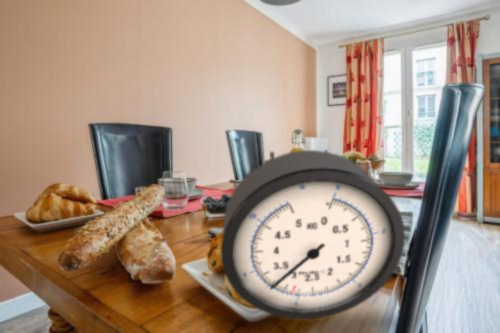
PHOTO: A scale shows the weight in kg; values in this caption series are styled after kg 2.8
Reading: kg 3.25
